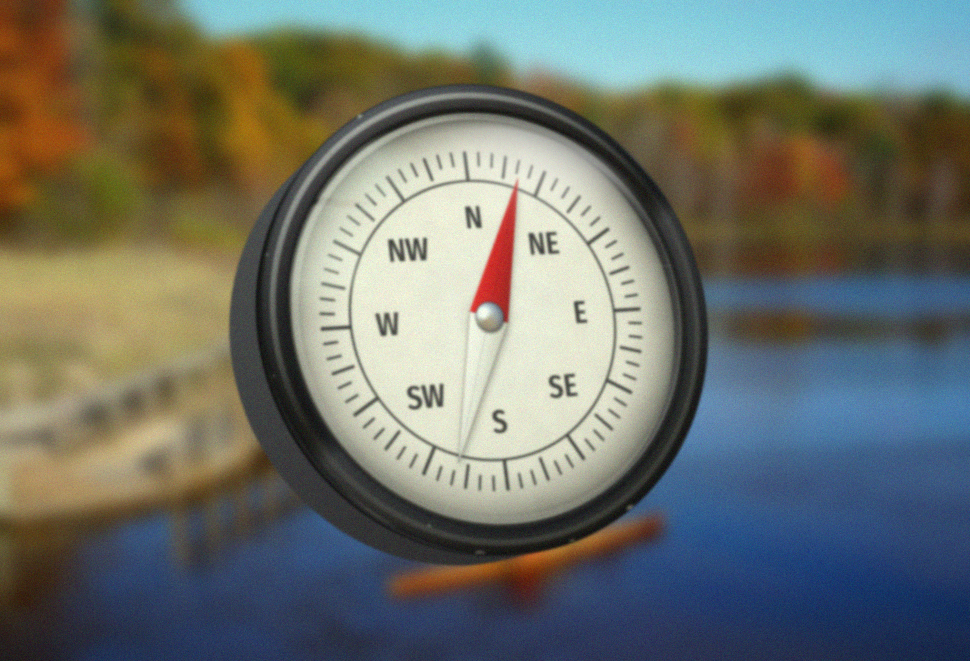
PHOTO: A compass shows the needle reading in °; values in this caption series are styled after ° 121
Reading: ° 20
